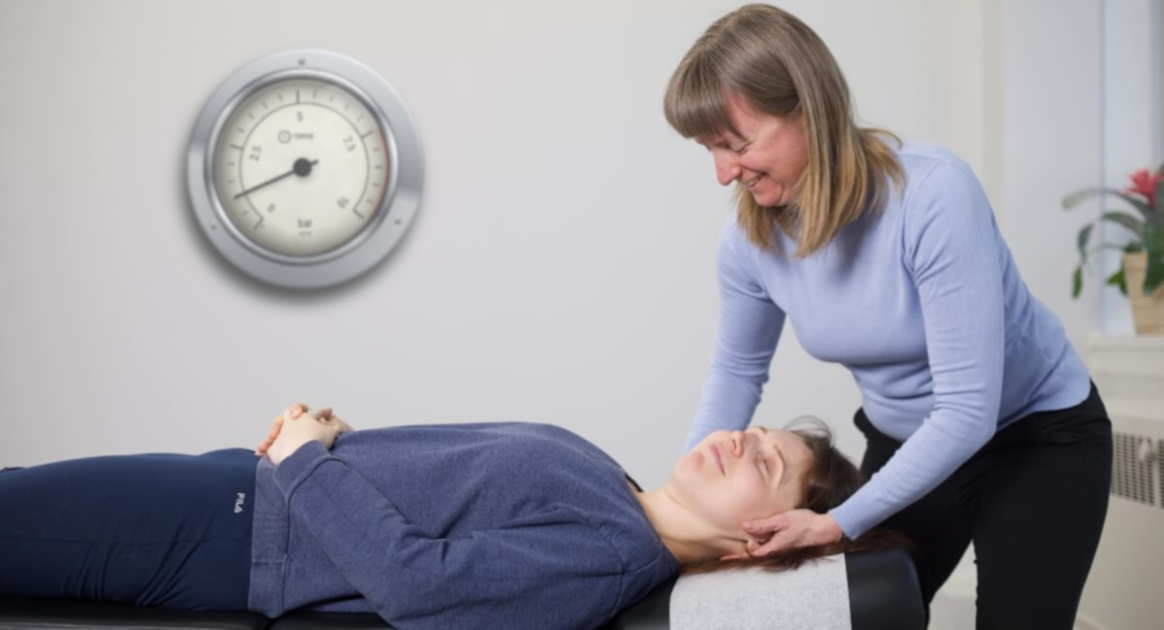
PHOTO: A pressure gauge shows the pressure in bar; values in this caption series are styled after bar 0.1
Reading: bar 1
